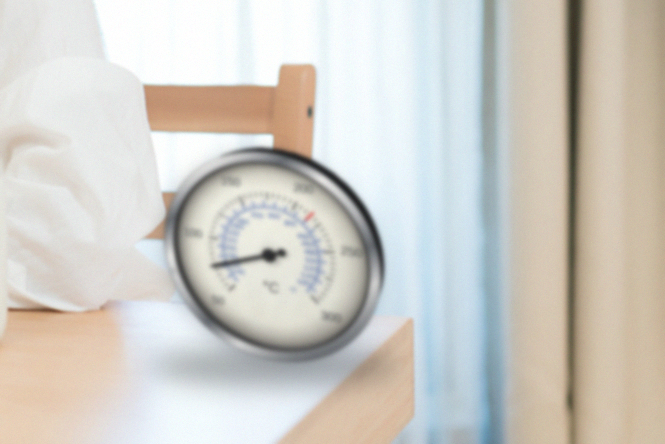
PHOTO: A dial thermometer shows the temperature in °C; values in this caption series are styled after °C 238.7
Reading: °C 75
